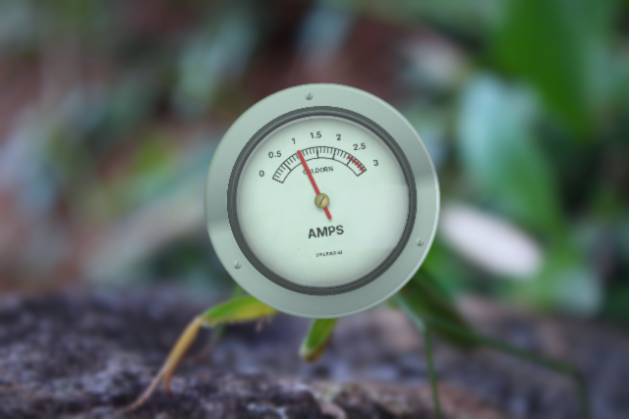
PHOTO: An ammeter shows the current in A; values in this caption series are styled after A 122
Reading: A 1
